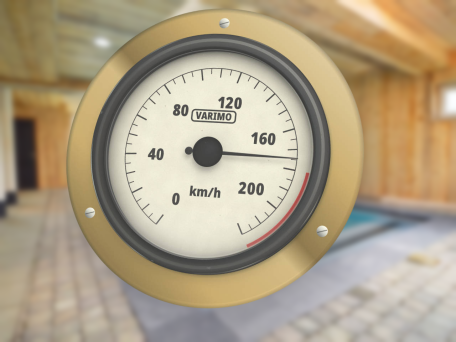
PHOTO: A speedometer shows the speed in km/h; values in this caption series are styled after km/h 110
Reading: km/h 175
